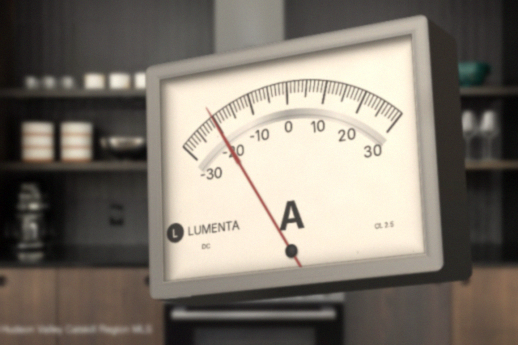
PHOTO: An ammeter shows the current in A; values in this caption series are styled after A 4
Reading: A -20
